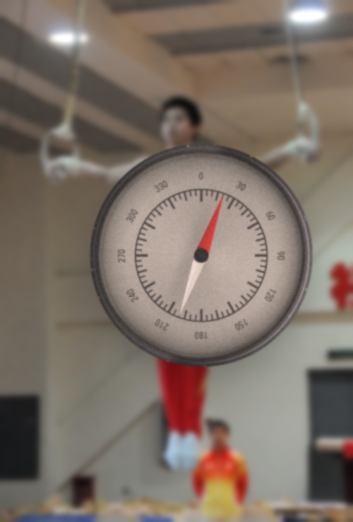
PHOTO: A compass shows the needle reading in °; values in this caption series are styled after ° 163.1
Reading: ° 20
